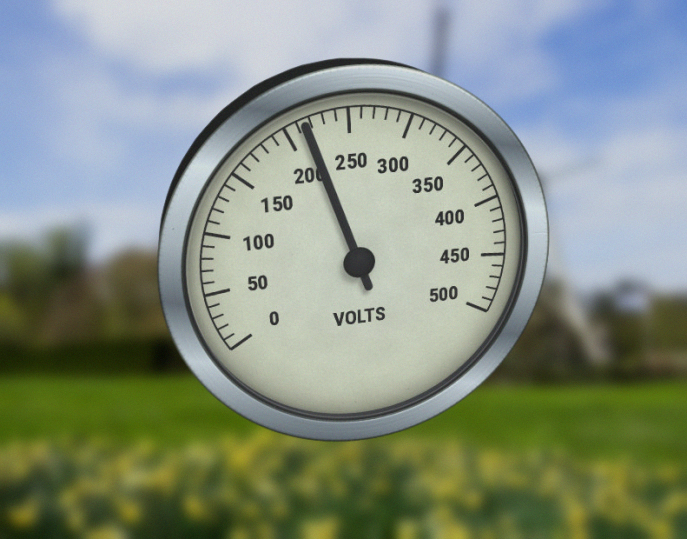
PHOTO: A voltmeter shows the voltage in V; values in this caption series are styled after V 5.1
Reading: V 215
